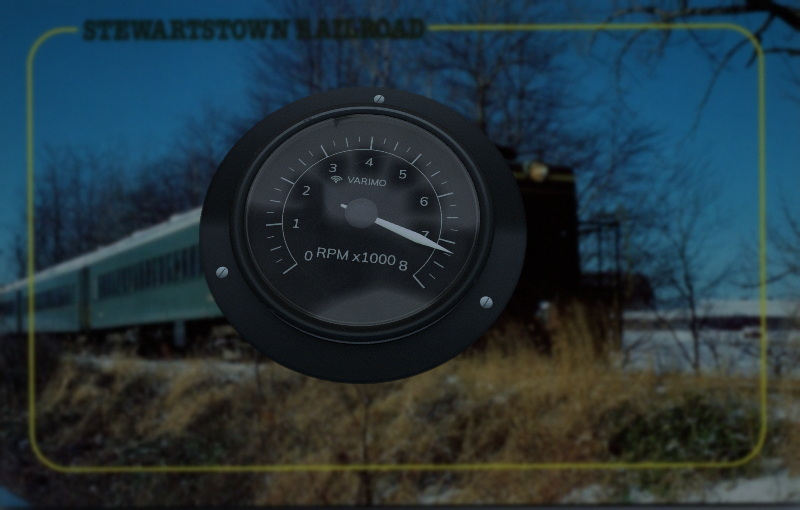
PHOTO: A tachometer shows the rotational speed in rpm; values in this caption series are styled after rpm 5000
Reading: rpm 7250
